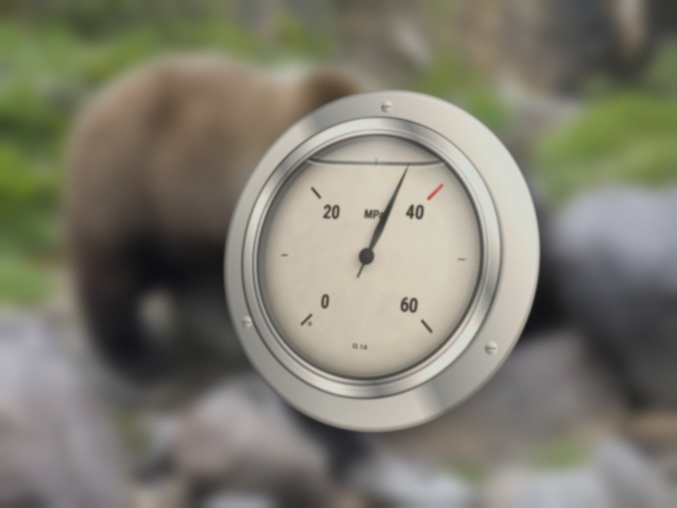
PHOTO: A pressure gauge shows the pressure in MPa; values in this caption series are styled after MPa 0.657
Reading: MPa 35
